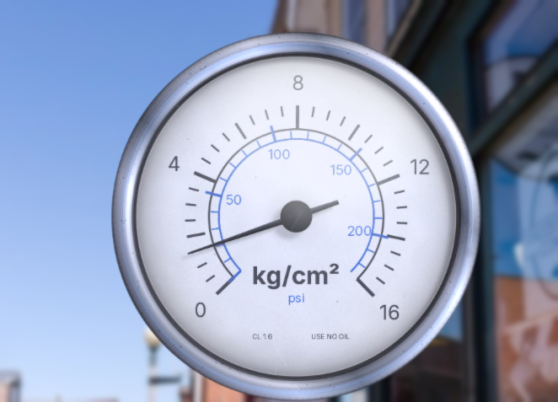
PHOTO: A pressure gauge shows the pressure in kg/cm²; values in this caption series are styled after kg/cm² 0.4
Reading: kg/cm² 1.5
